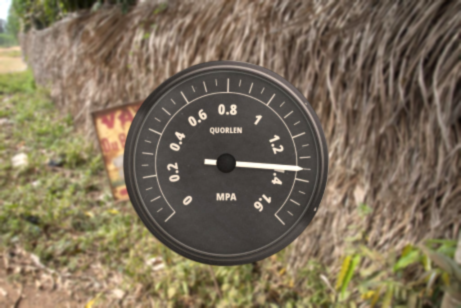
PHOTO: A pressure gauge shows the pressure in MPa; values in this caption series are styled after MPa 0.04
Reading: MPa 1.35
